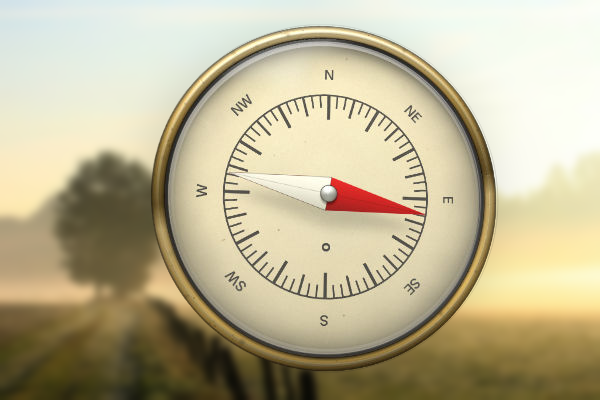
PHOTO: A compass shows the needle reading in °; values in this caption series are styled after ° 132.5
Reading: ° 100
